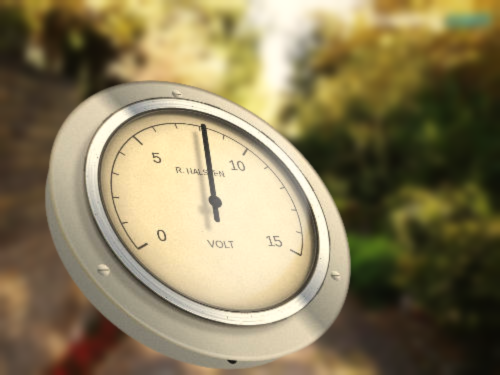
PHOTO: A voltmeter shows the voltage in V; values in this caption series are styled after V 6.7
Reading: V 8
